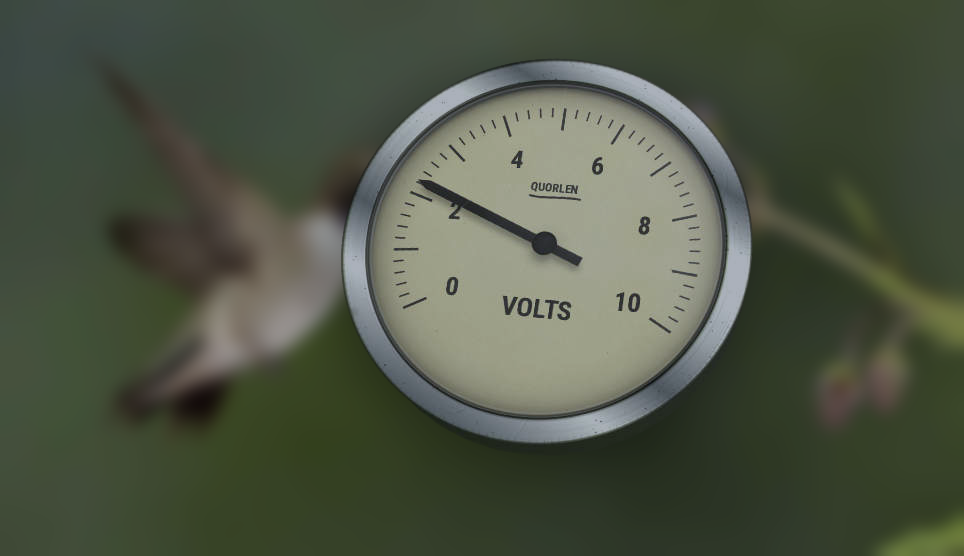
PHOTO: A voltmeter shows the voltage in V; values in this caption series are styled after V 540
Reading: V 2.2
